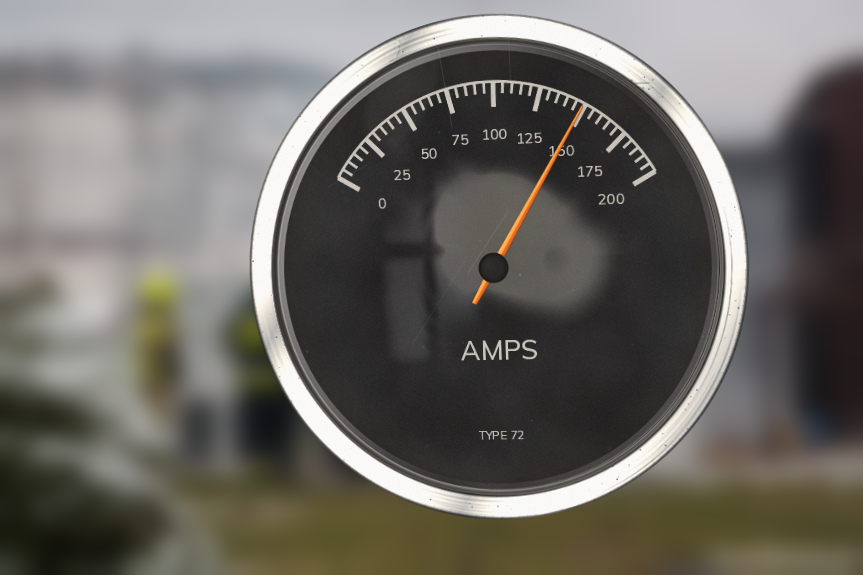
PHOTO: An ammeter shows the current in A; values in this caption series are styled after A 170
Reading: A 150
